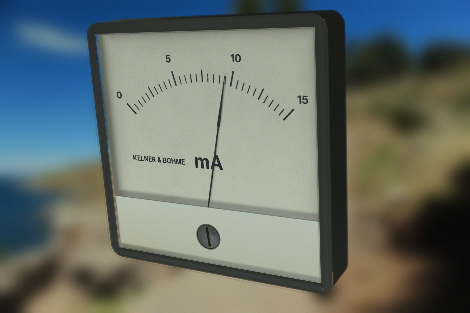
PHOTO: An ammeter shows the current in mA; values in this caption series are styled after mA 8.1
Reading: mA 9.5
